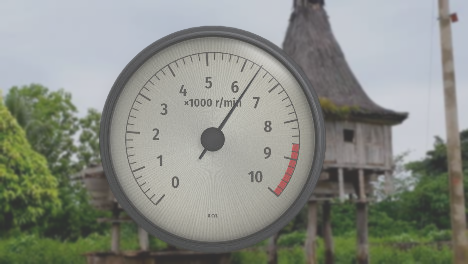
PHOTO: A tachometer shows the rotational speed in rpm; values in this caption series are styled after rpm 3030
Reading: rpm 6400
